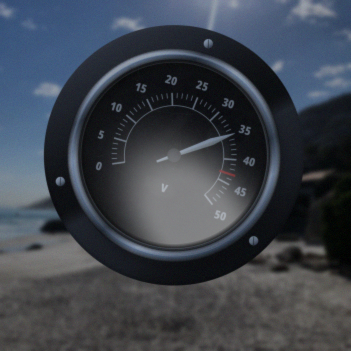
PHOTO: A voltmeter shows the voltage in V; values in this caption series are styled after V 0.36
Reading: V 35
